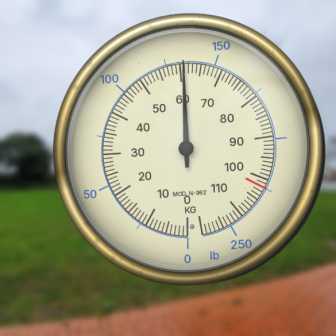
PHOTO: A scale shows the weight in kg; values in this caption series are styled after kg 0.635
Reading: kg 61
